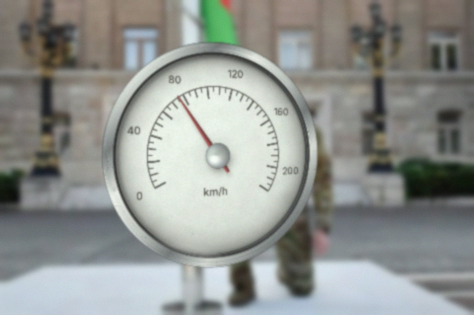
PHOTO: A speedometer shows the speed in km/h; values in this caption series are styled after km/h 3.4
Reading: km/h 75
